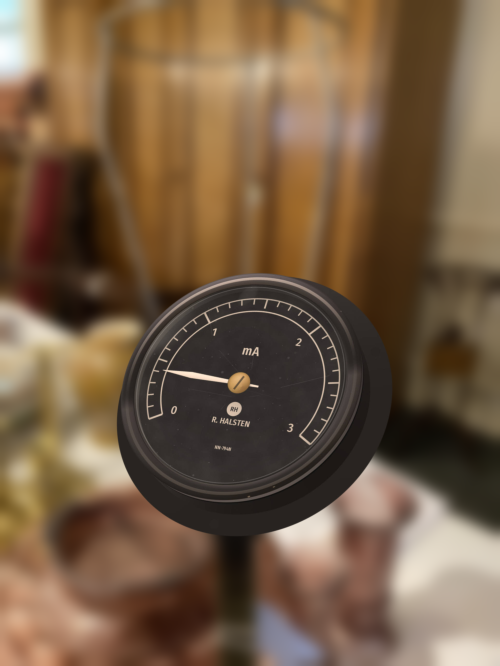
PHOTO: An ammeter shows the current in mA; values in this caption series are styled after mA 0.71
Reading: mA 0.4
